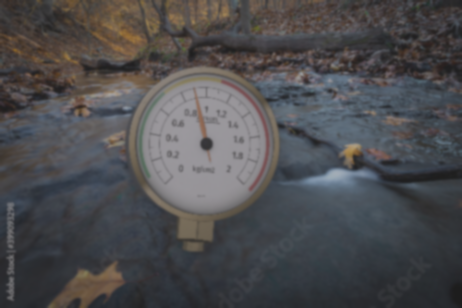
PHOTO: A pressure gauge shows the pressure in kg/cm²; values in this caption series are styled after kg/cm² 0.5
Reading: kg/cm² 0.9
